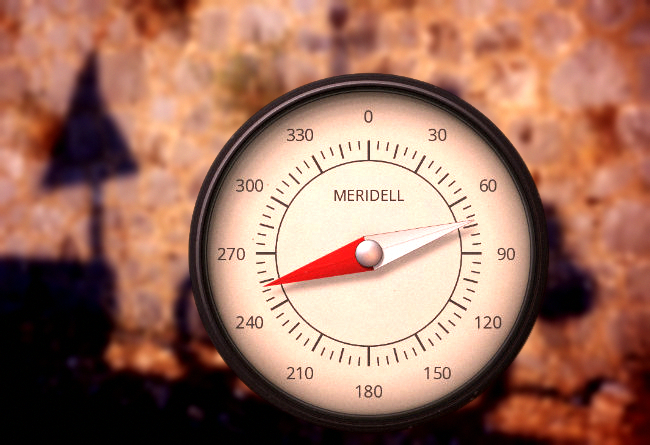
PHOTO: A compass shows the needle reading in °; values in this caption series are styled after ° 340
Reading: ° 252.5
